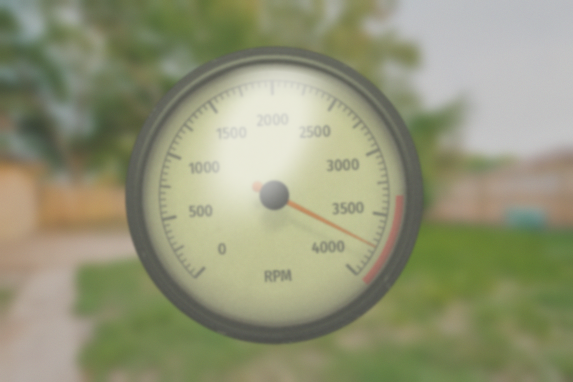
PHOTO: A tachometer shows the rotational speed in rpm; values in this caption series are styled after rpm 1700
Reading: rpm 3750
